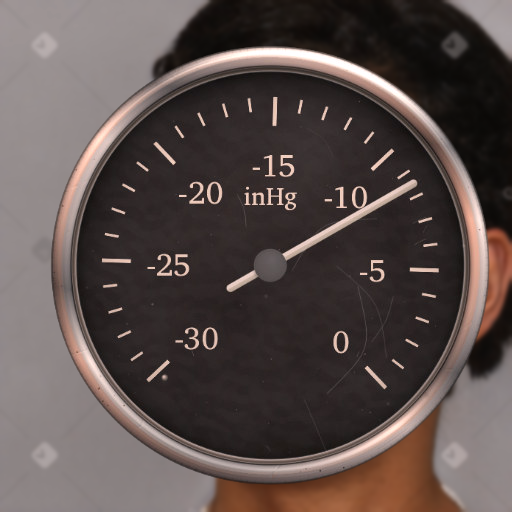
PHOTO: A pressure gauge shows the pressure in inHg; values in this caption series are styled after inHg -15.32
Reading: inHg -8.5
